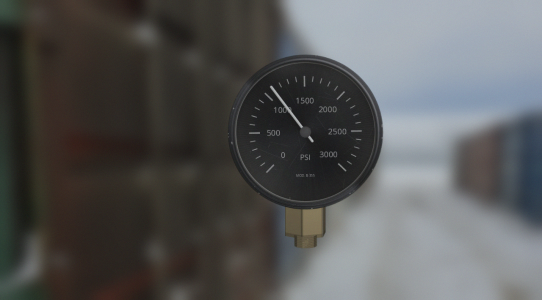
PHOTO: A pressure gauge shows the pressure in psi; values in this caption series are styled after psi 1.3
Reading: psi 1100
